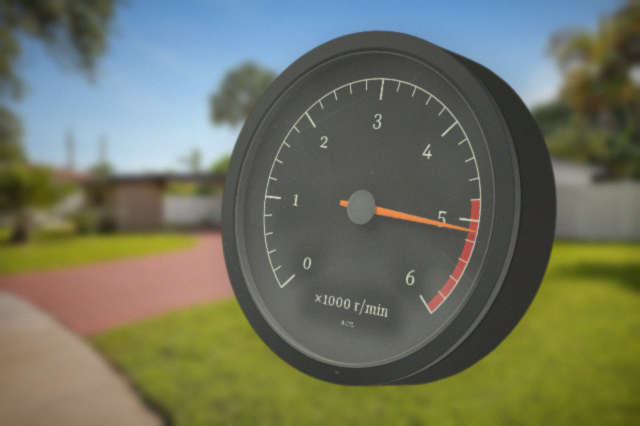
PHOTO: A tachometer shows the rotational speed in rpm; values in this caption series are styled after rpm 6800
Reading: rpm 5100
